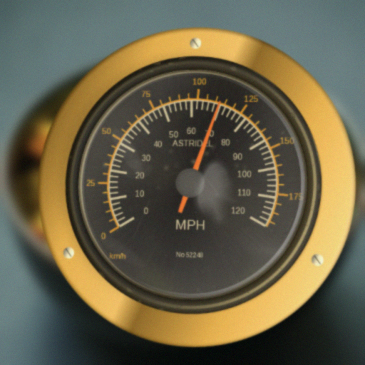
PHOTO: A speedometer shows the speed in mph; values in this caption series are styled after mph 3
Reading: mph 70
